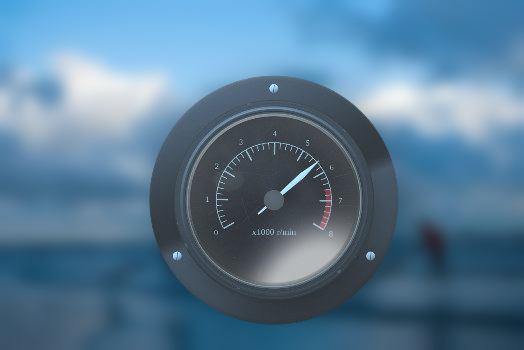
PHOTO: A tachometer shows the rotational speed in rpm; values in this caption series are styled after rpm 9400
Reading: rpm 5600
